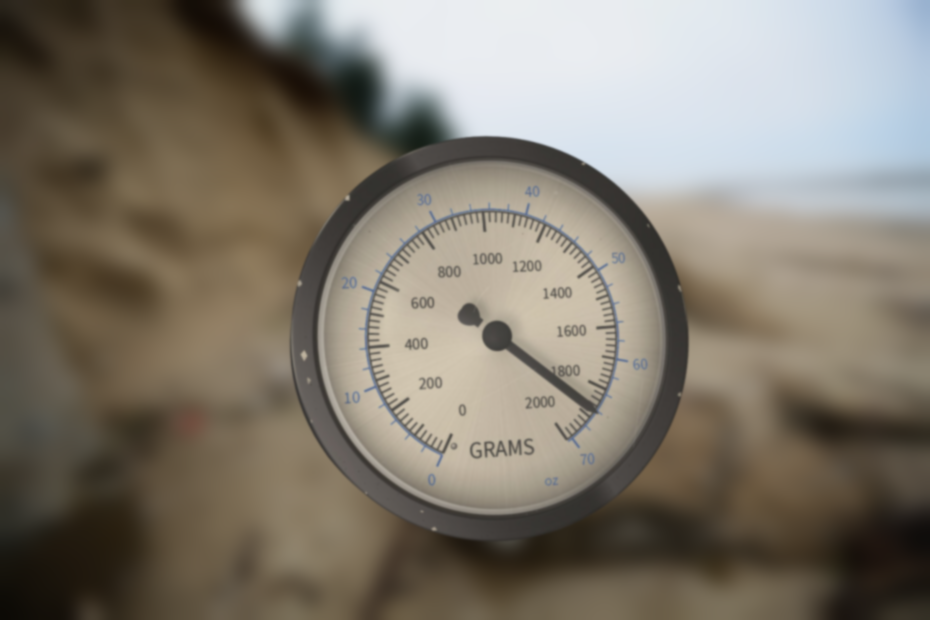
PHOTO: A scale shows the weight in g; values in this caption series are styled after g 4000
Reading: g 1880
